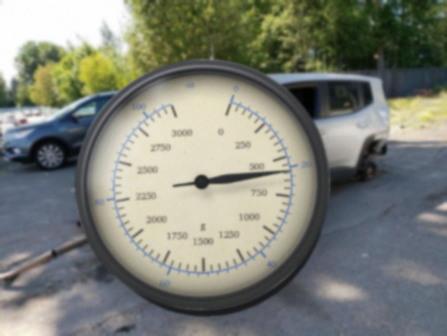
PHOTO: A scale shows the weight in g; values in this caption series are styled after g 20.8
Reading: g 600
